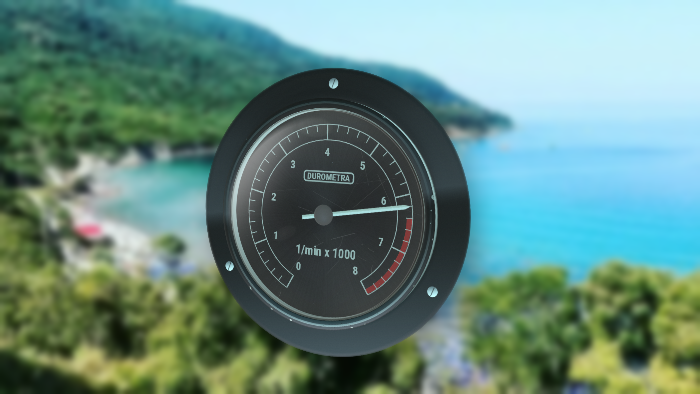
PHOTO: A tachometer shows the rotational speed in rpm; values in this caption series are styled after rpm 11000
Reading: rpm 6200
